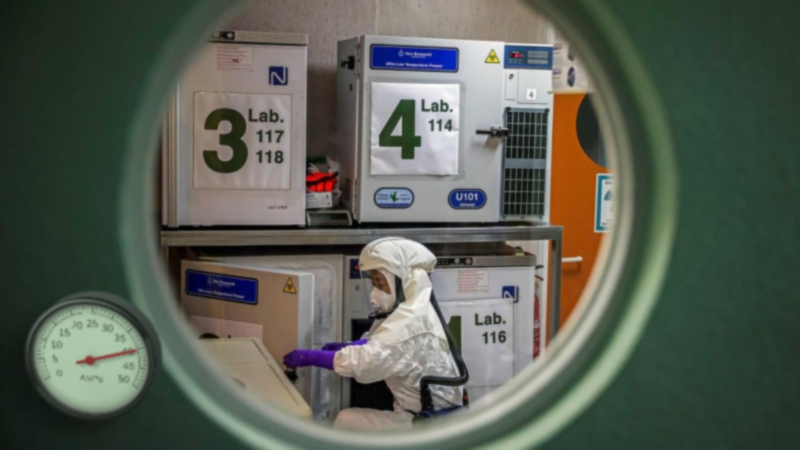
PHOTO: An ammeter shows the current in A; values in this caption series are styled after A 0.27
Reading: A 40
